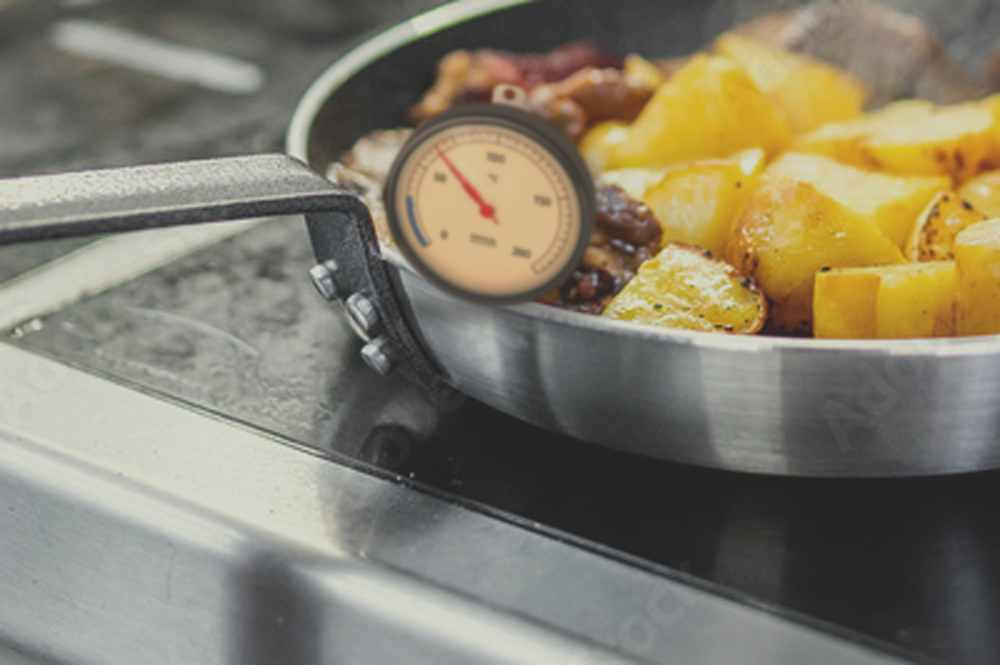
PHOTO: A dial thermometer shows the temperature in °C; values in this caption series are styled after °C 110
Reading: °C 65
